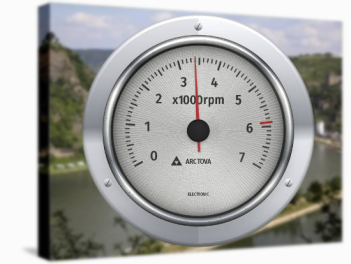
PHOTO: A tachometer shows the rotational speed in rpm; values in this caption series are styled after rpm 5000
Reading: rpm 3400
